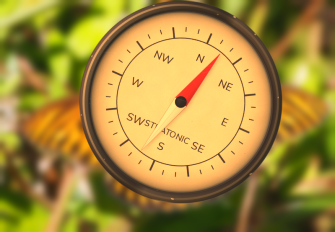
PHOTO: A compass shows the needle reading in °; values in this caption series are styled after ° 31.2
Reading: ° 15
